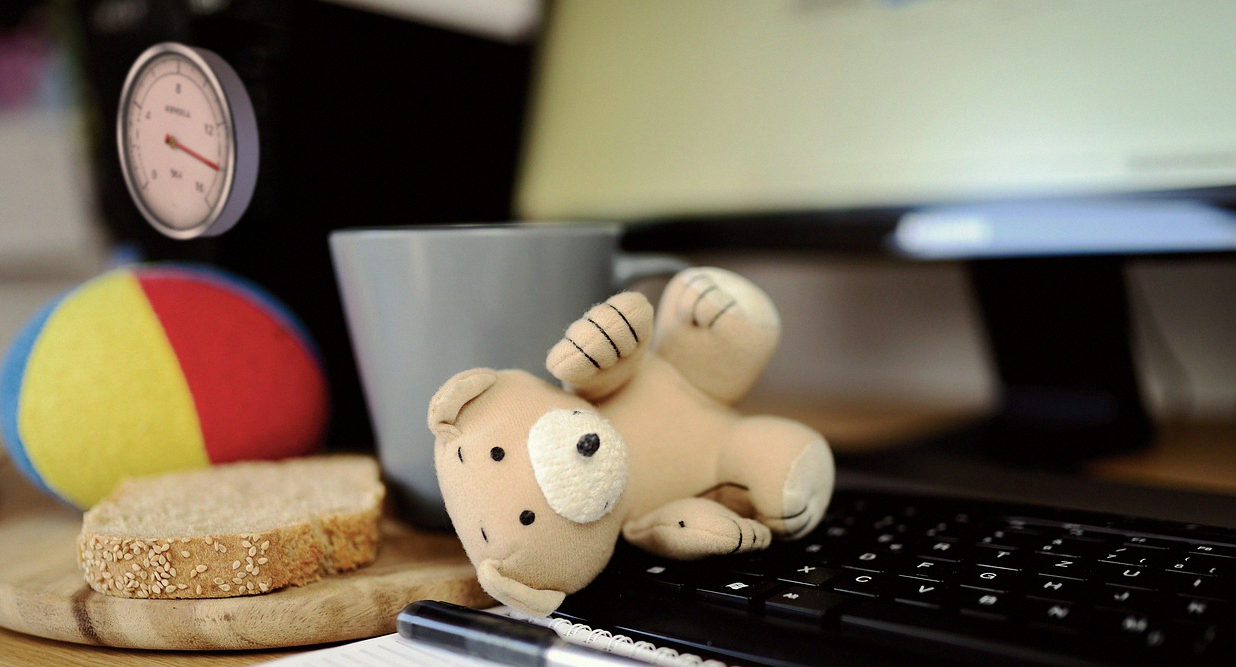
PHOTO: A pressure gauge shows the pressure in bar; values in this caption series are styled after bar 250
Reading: bar 14
